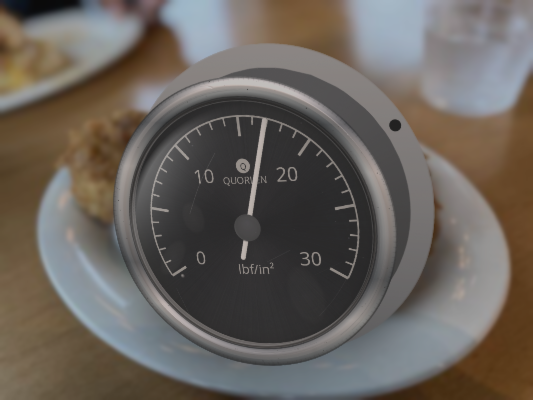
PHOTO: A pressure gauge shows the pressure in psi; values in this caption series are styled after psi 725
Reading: psi 17
